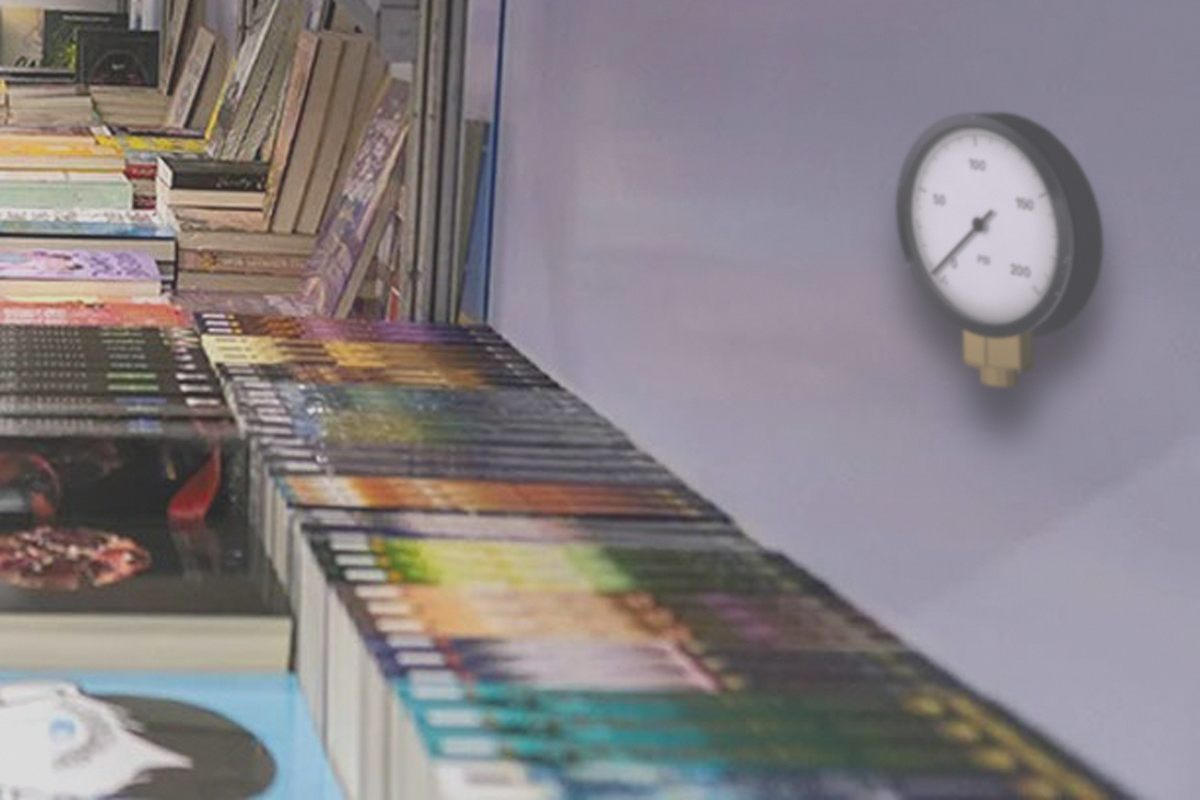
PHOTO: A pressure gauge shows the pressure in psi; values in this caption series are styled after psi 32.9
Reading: psi 5
